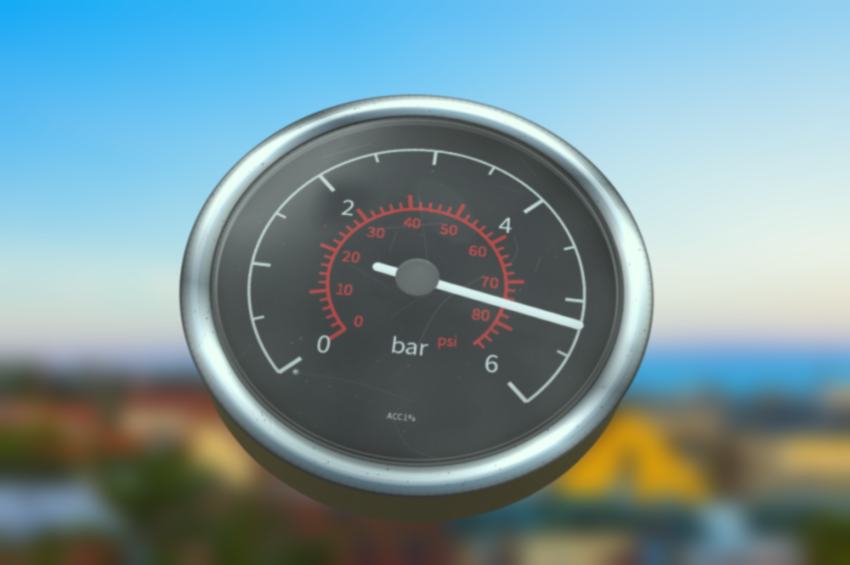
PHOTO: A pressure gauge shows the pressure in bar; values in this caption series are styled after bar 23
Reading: bar 5.25
